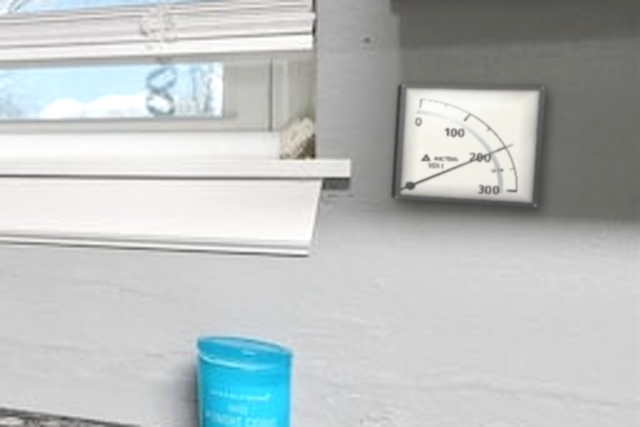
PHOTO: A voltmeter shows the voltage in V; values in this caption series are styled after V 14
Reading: V 200
